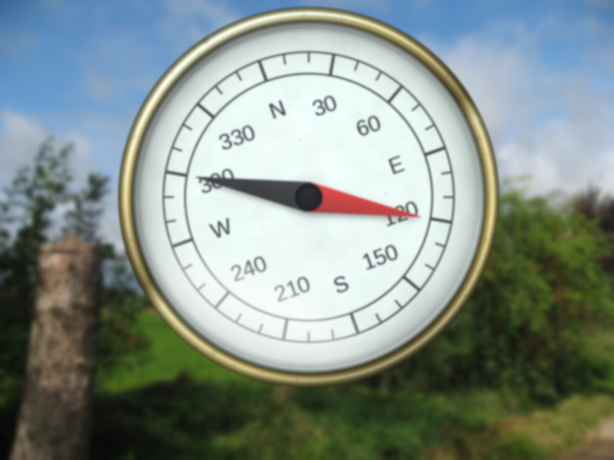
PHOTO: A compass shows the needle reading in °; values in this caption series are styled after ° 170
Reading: ° 120
